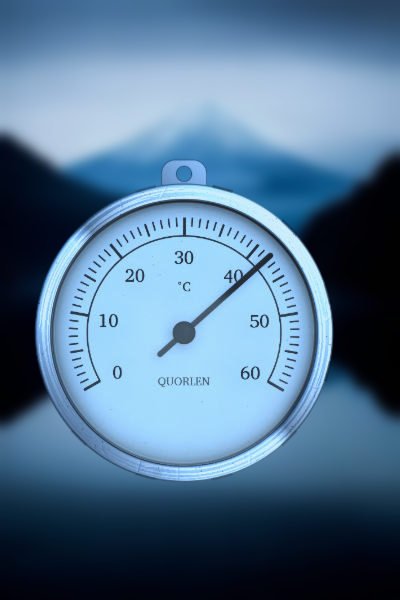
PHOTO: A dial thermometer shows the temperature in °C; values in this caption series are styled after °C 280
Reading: °C 42
